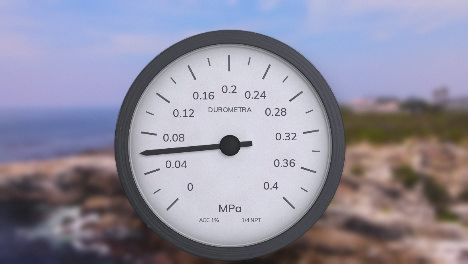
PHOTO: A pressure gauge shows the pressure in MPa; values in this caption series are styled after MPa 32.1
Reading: MPa 0.06
